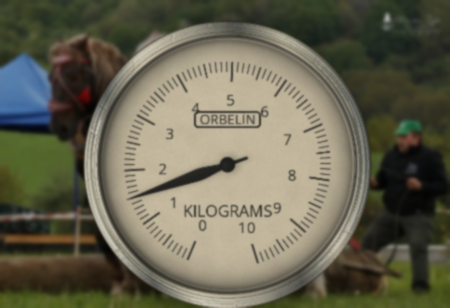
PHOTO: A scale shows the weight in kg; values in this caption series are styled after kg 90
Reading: kg 1.5
